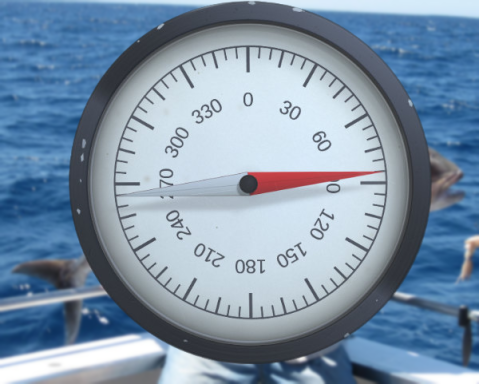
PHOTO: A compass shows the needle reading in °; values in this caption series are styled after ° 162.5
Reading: ° 85
